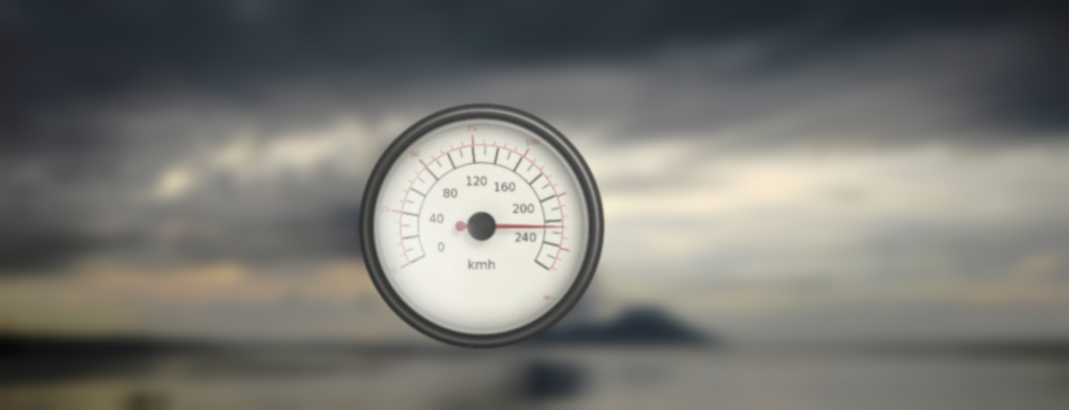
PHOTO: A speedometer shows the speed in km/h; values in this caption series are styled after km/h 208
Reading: km/h 225
